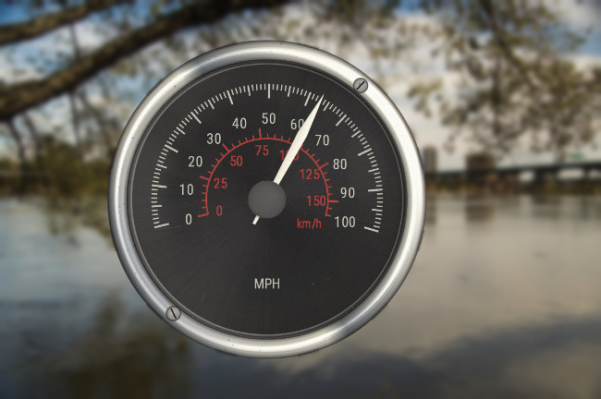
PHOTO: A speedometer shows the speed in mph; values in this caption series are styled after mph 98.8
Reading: mph 63
